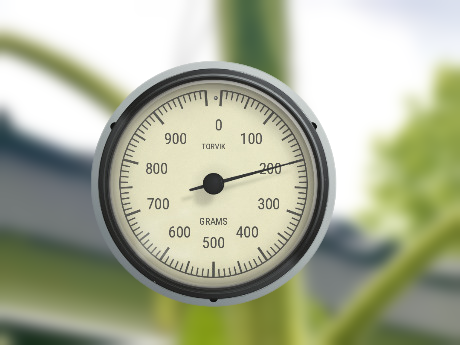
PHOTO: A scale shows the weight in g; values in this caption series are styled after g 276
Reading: g 200
